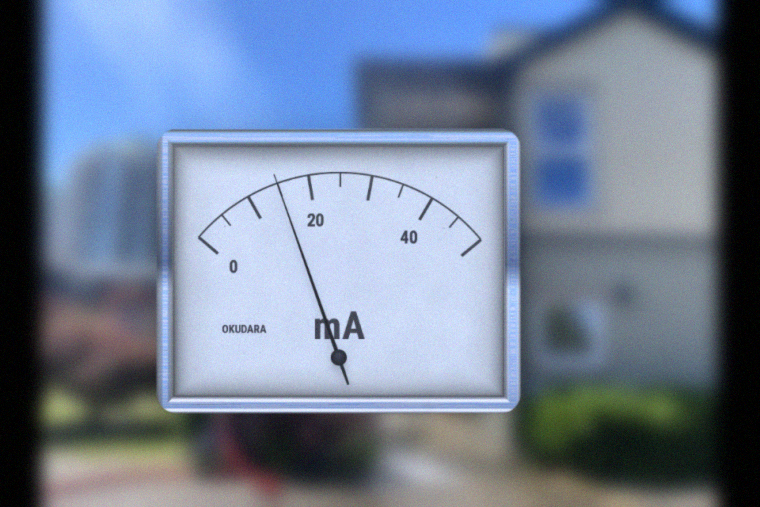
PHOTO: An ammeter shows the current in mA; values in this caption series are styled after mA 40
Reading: mA 15
